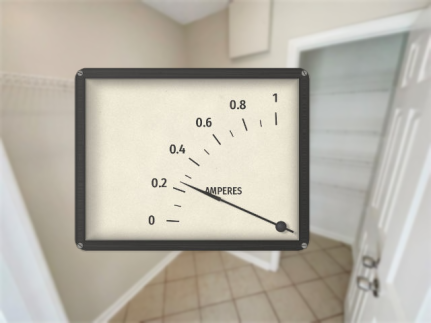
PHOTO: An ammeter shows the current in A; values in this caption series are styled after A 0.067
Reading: A 0.25
